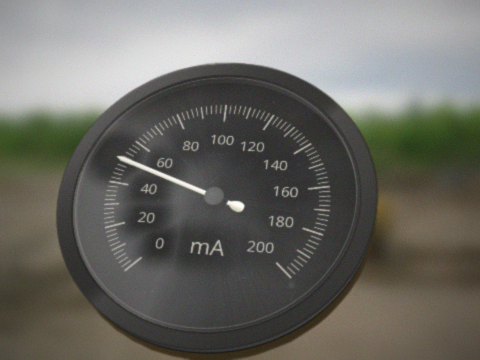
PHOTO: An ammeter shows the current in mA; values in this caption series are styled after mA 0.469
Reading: mA 50
